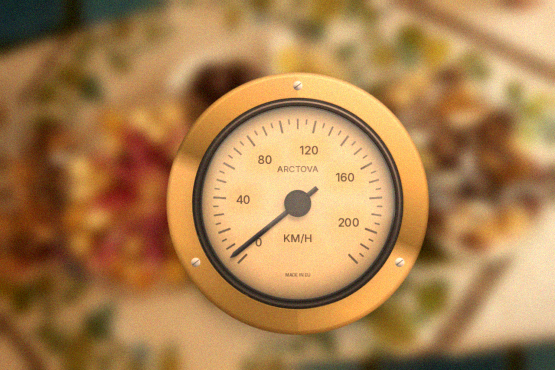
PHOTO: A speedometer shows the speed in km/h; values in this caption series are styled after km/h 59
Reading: km/h 5
